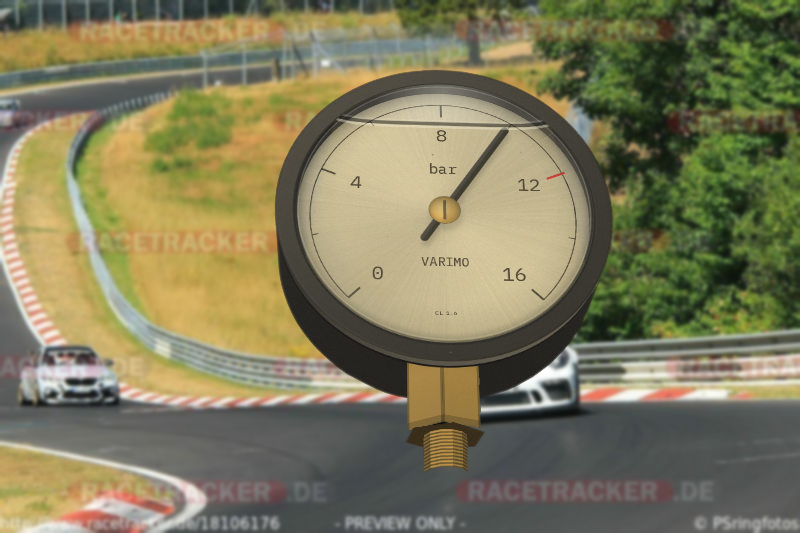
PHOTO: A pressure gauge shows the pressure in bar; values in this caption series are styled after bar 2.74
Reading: bar 10
